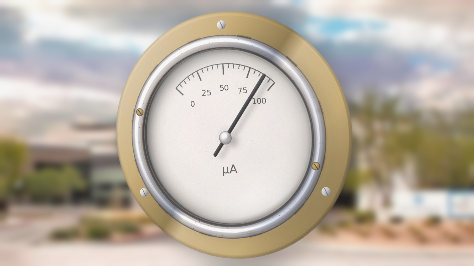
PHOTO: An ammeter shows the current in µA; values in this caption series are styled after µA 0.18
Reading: µA 90
